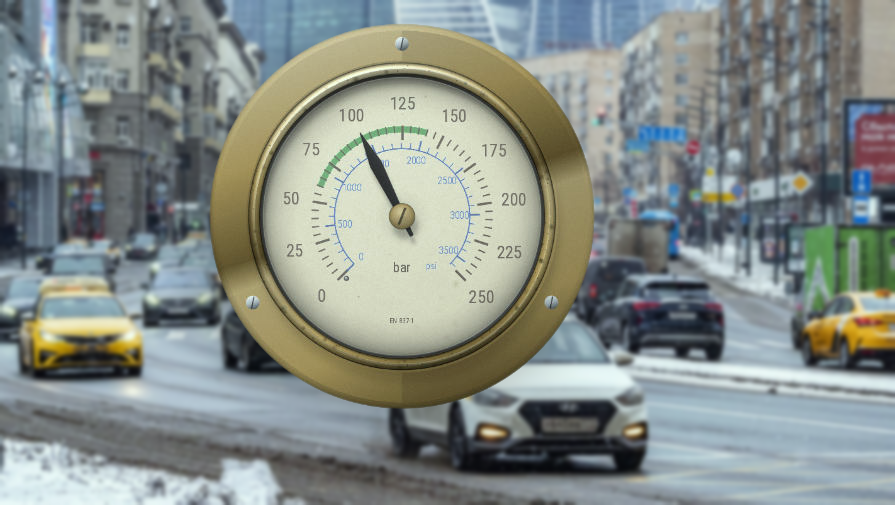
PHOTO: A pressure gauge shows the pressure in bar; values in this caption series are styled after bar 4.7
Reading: bar 100
